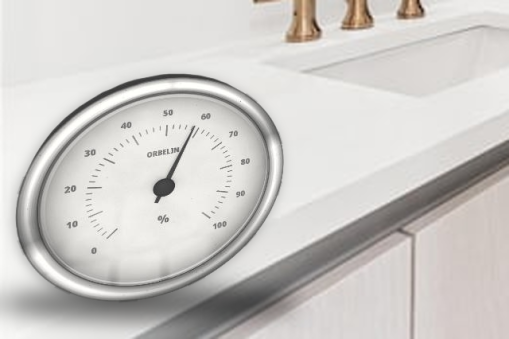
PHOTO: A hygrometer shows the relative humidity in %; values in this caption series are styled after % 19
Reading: % 58
